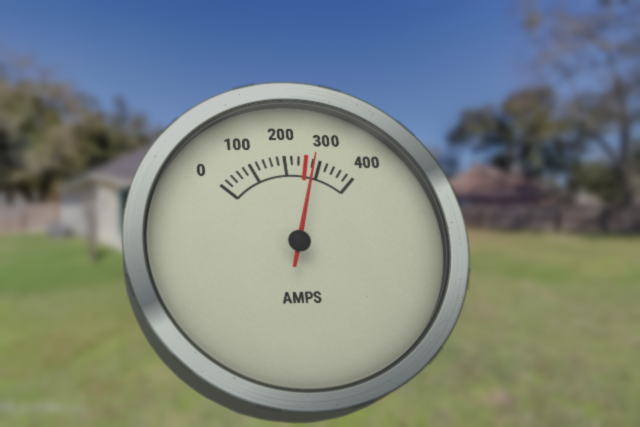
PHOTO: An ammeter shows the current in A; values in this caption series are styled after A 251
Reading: A 280
